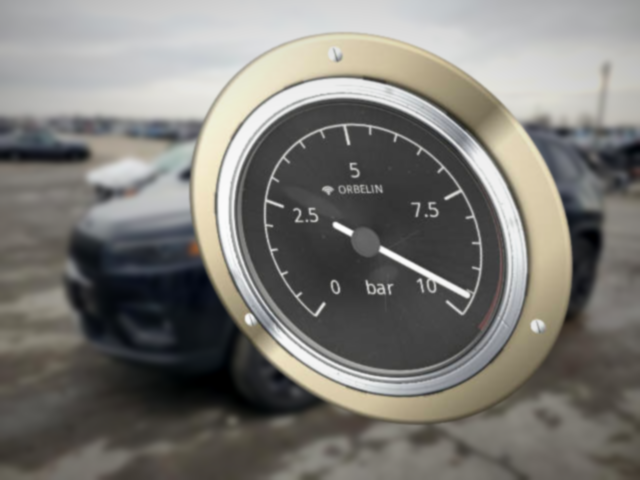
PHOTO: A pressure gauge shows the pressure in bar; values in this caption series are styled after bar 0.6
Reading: bar 9.5
